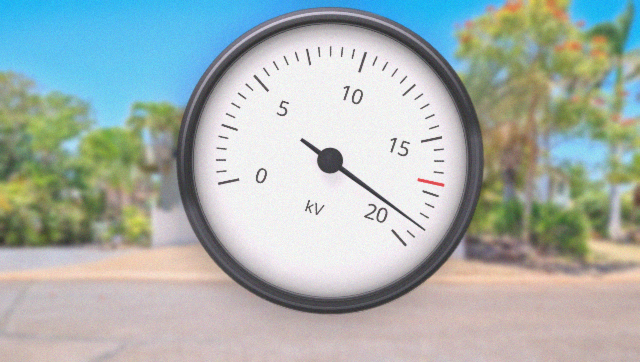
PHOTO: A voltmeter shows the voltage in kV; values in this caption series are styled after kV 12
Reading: kV 19
